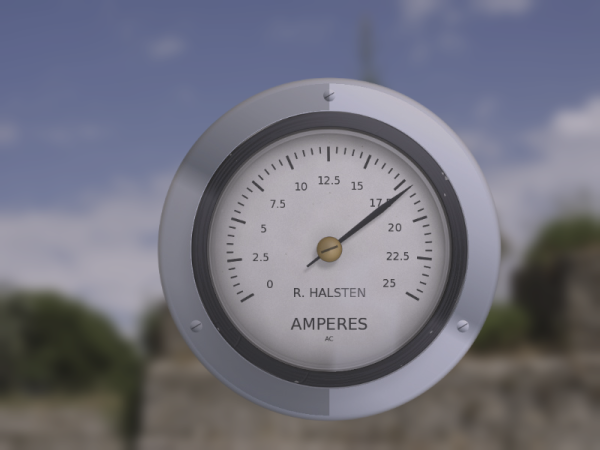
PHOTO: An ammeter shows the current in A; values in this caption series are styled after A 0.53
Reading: A 18
